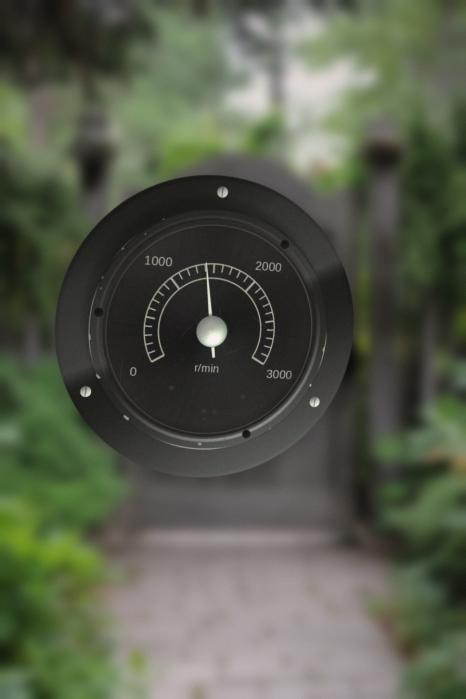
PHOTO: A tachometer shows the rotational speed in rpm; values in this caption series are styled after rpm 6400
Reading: rpm 1400
